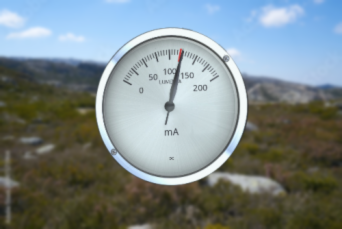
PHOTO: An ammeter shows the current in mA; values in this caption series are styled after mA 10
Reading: mA 125
